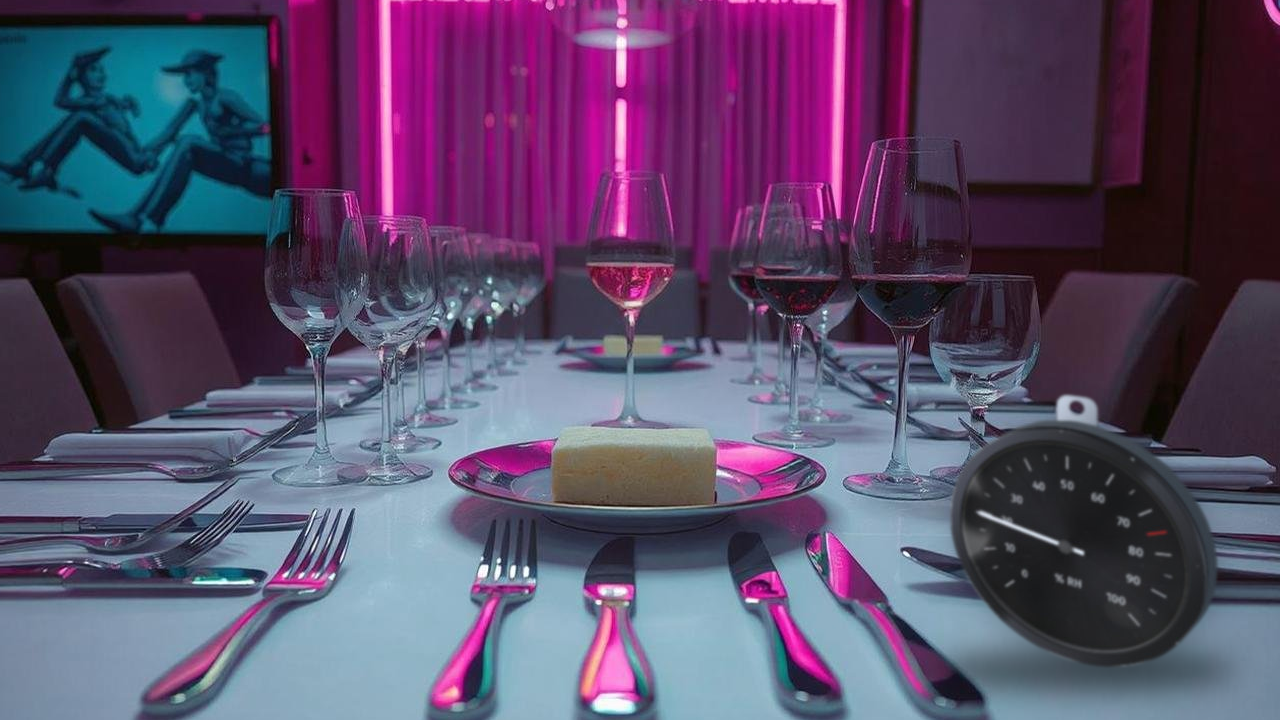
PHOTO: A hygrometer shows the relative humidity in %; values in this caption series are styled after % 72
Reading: % 20
